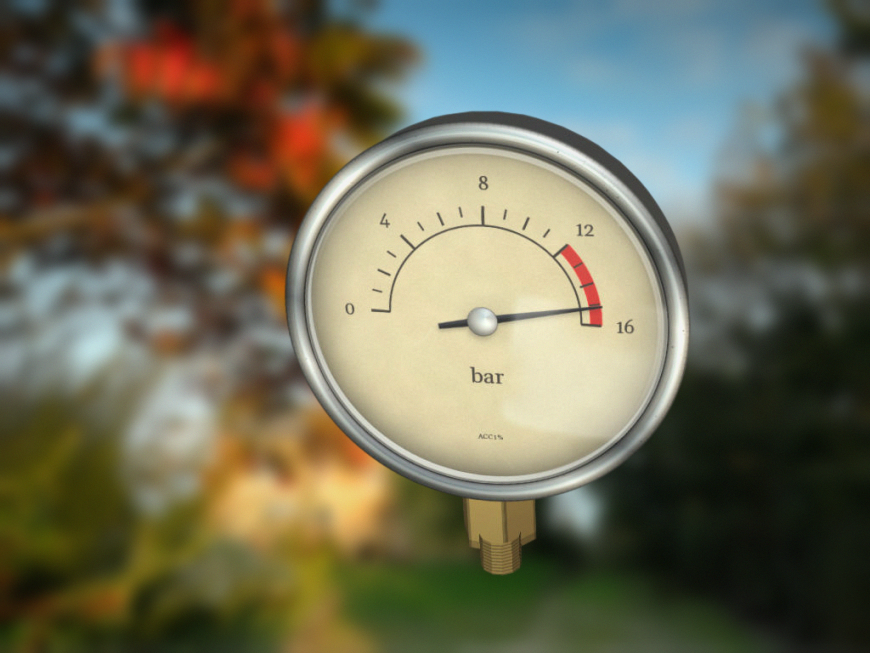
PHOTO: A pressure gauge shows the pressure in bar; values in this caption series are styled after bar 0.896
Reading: bar 15
